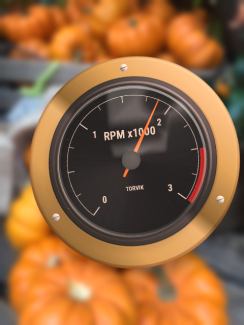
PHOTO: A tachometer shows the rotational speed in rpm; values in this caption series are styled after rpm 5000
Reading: rpm 1875
